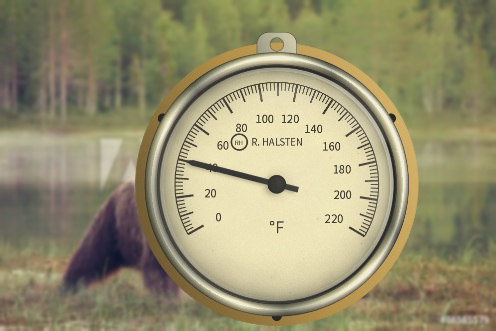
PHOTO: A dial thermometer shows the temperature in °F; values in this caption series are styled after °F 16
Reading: °F 40
